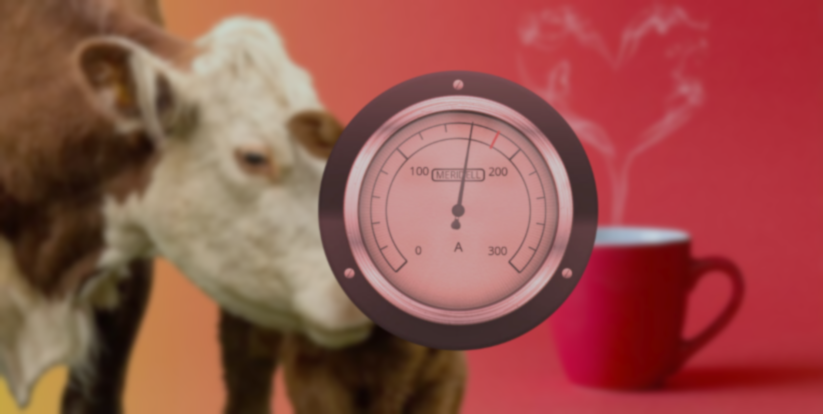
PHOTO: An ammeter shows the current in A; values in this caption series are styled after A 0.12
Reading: A 160
